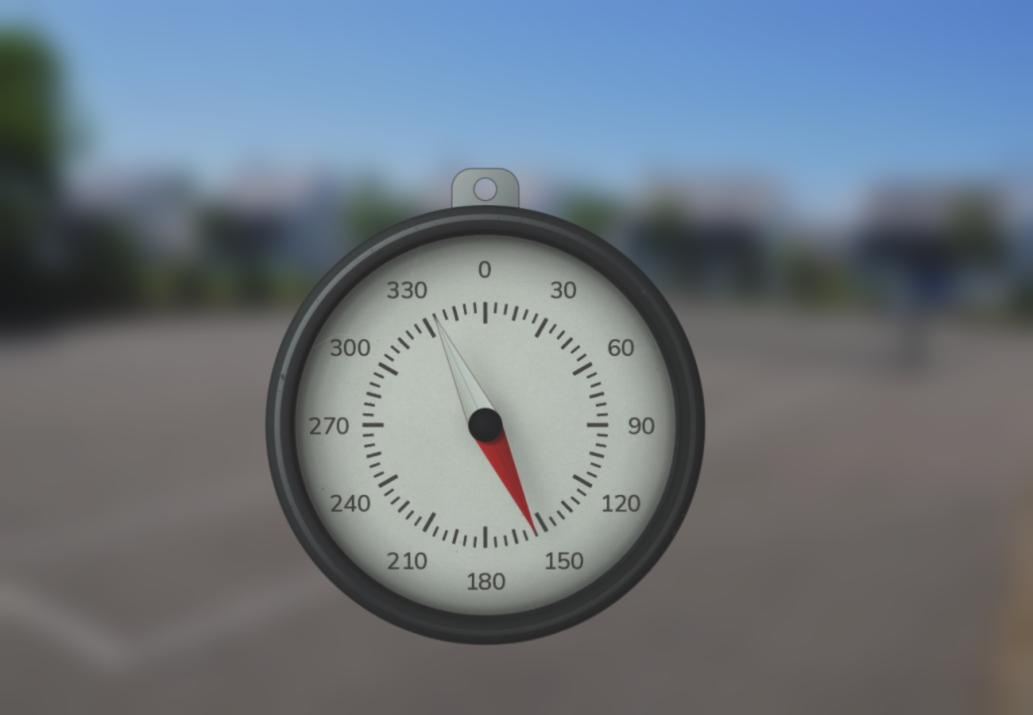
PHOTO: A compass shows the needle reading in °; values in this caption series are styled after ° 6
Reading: ° 155
